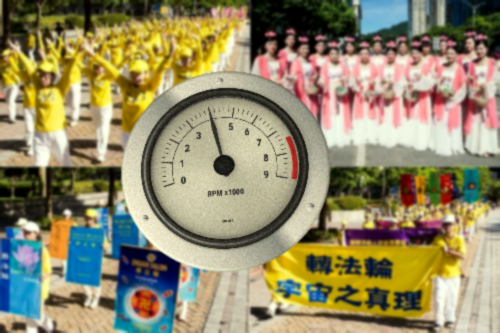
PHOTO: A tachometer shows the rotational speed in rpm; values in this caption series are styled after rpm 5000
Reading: rpm 4000
